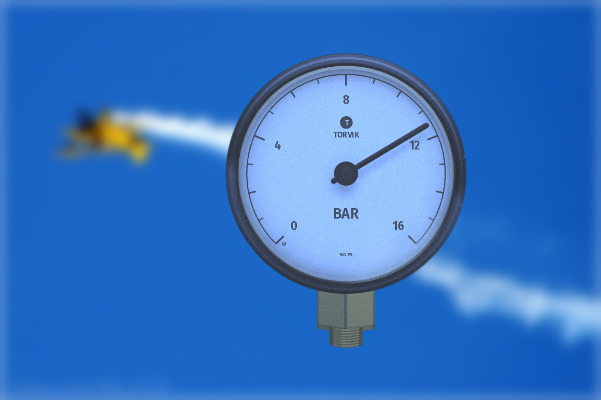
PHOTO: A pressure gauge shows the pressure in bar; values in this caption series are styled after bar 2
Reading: bar 11.5
